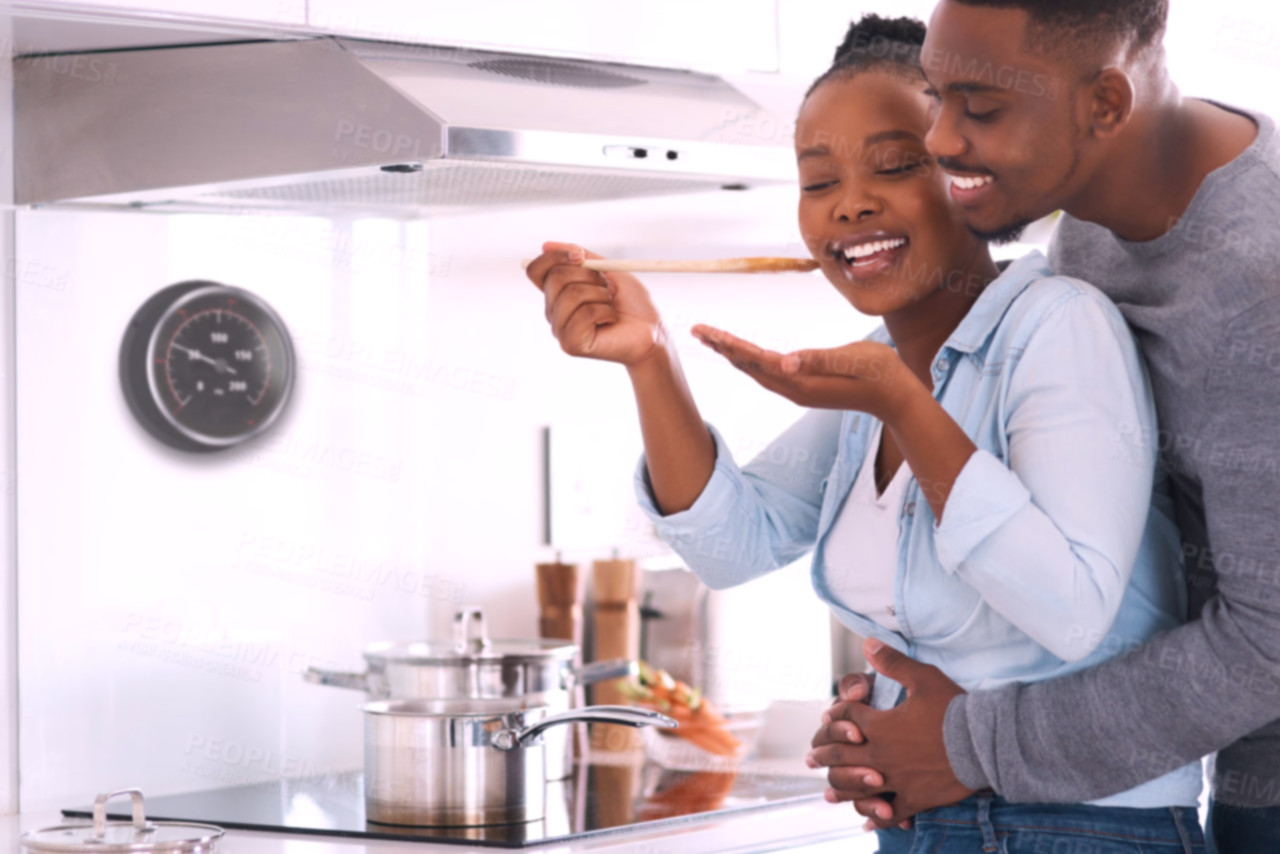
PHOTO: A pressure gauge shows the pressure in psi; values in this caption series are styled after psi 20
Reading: psi 50
